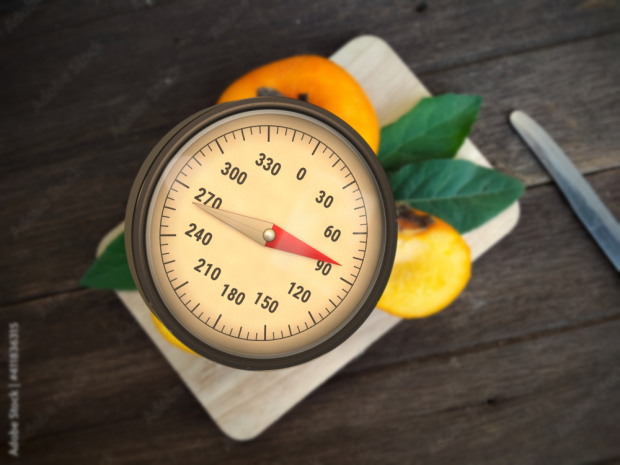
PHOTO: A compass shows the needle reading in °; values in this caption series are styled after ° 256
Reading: ° 82.5
